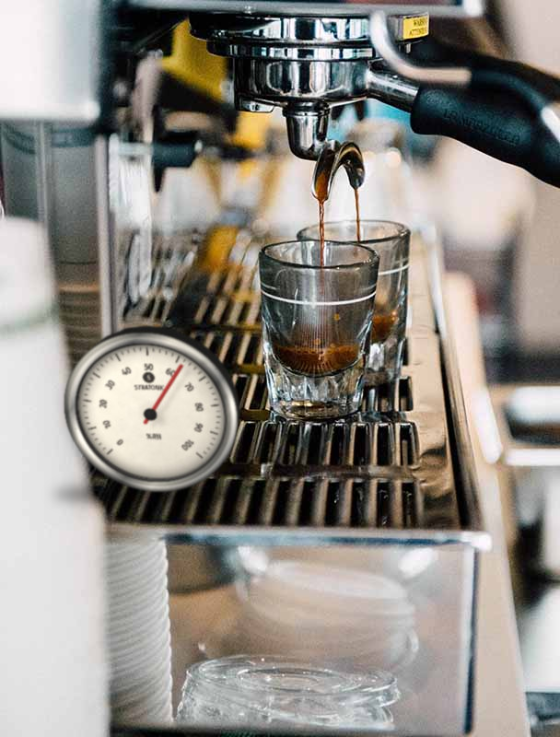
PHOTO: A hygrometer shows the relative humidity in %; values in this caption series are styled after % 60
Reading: % 62
